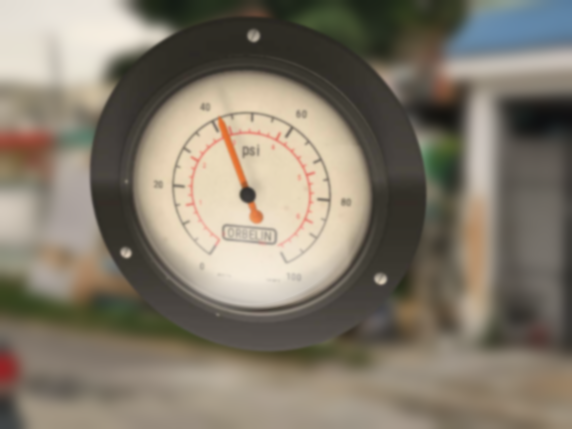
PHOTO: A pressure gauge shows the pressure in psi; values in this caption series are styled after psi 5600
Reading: psi 42.5
